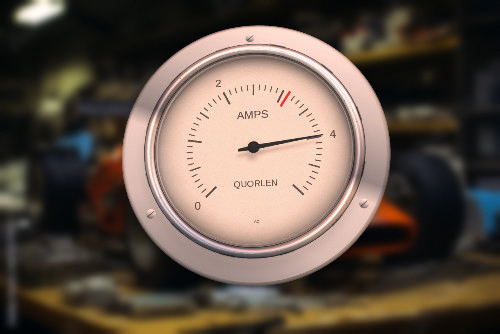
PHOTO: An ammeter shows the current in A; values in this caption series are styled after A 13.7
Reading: A 4
